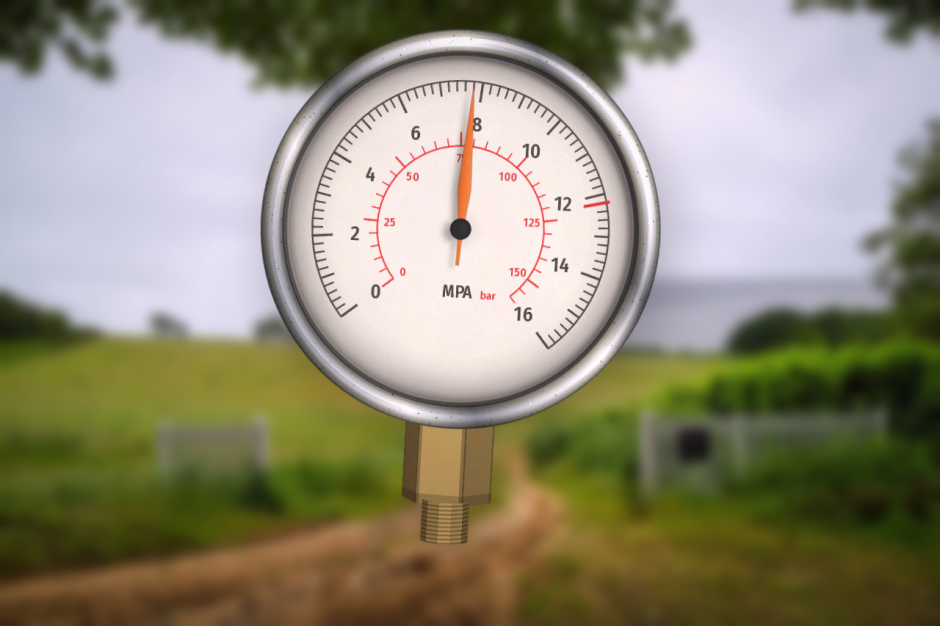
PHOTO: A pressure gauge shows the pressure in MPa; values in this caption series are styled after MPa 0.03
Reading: MPa 7.8
